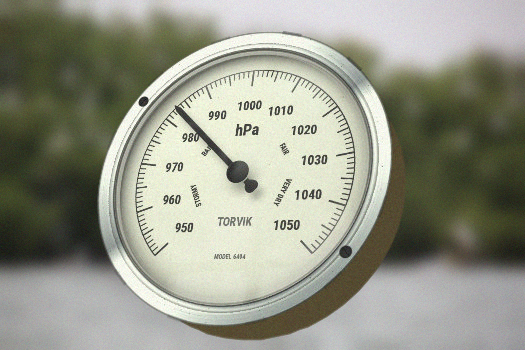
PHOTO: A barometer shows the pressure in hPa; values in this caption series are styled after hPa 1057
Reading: hPa 983
